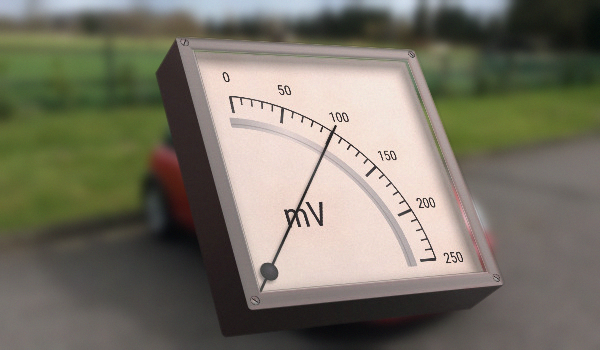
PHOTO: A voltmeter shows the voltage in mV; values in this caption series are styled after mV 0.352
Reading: mV 100
